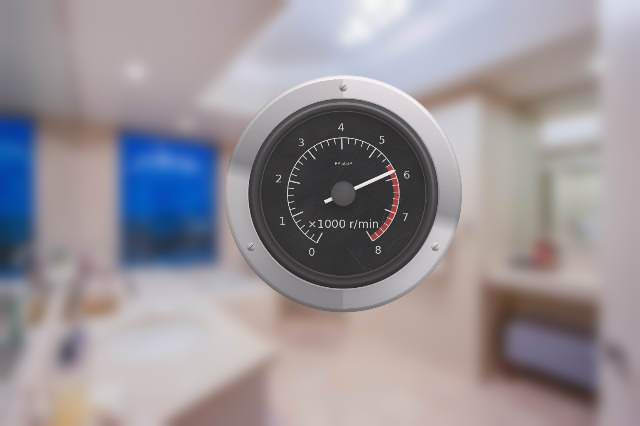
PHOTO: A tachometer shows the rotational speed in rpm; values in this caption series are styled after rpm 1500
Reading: rpm 5800
